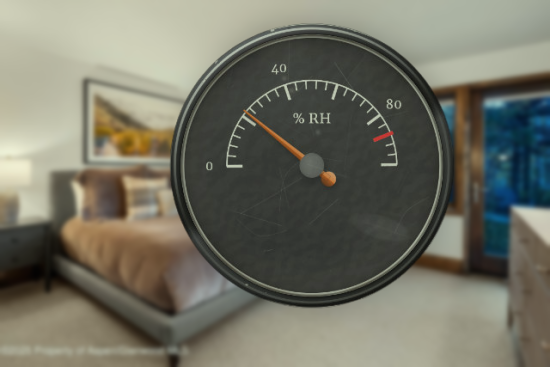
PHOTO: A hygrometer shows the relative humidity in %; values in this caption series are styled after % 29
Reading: % 22
